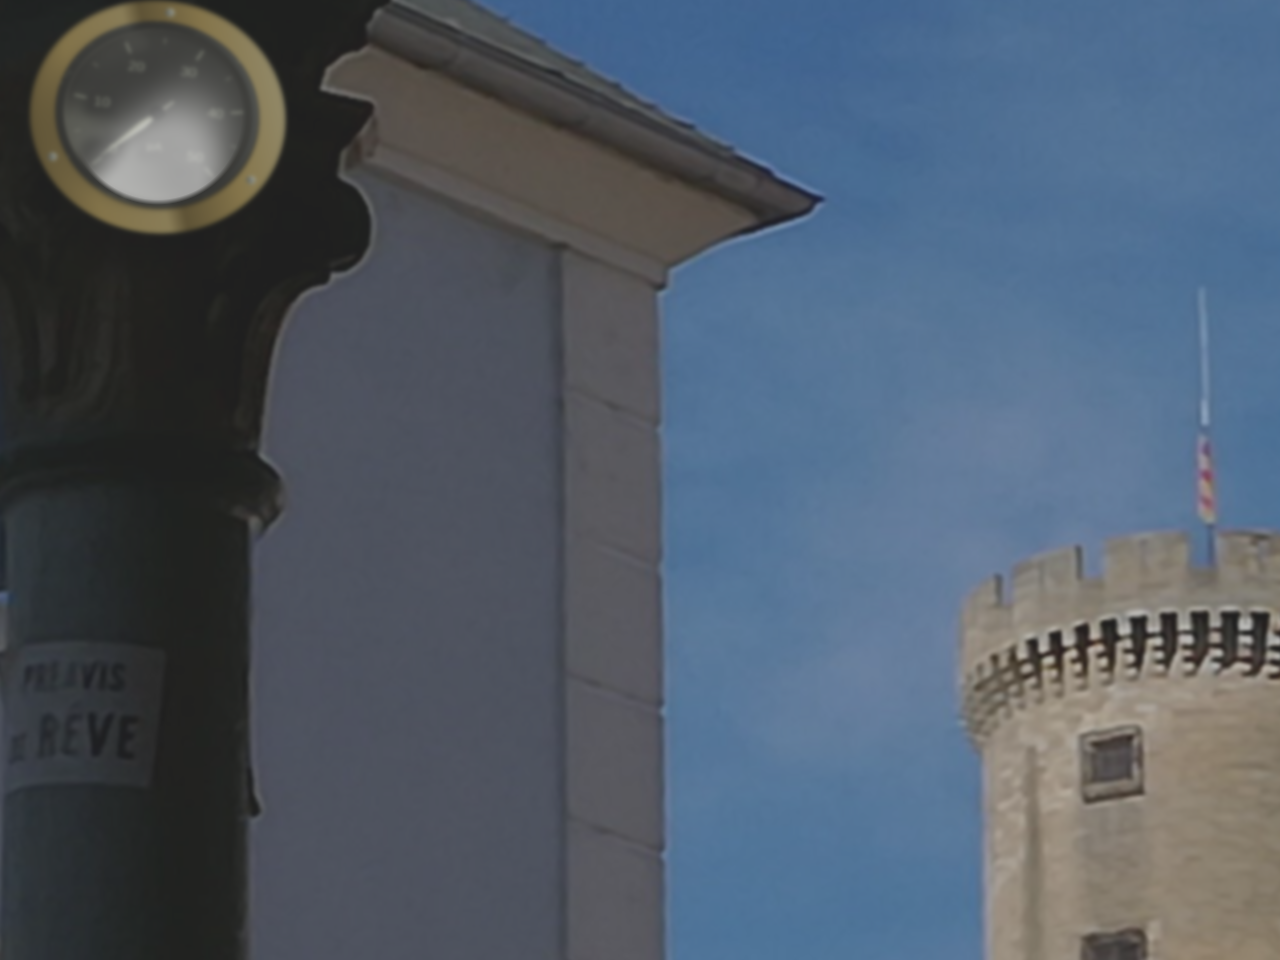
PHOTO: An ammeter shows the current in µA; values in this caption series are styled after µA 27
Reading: µA 0
